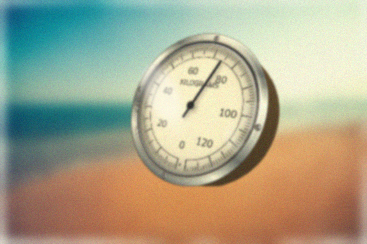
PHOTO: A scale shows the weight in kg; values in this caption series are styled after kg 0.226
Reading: kg 75
